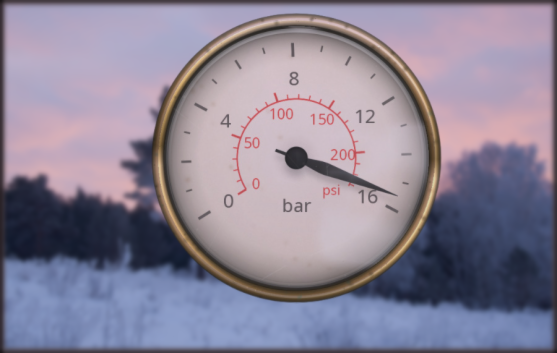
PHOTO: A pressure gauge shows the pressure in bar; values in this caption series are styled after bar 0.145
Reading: bar 15.5
